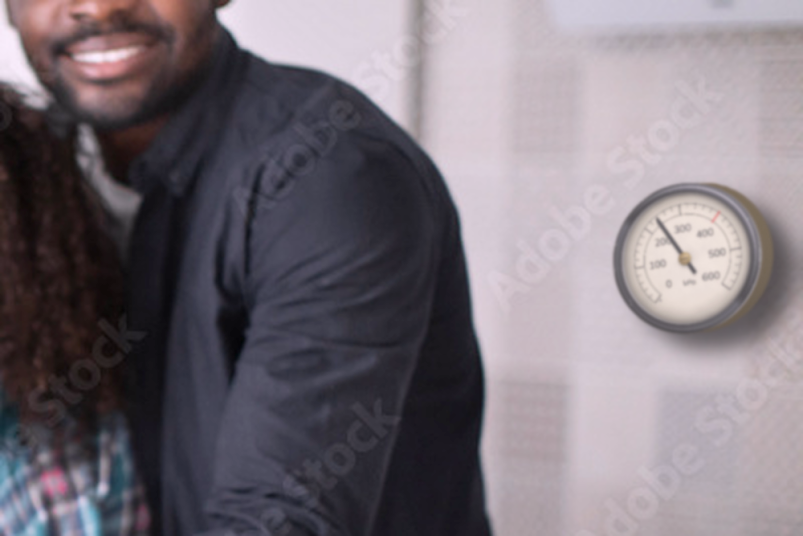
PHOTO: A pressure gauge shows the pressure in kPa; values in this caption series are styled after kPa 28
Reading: kPa 240
